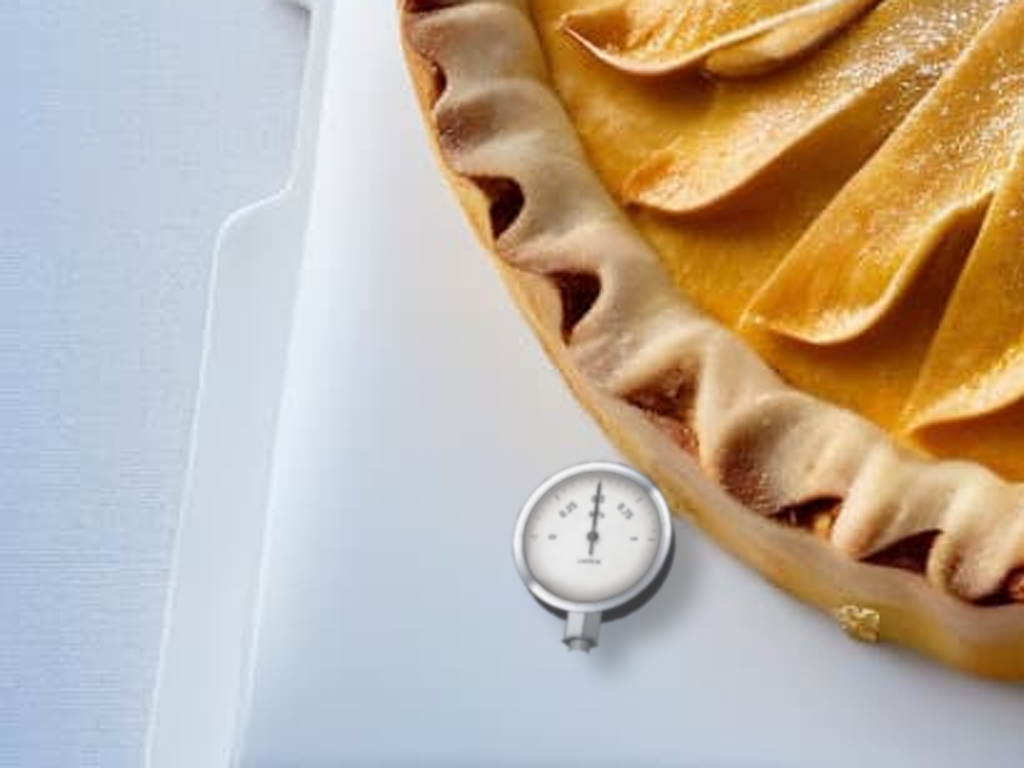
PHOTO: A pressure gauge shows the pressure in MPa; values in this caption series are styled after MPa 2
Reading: MPa 0.5
